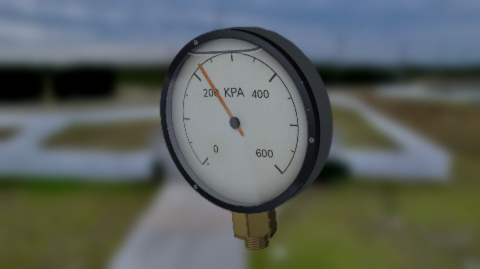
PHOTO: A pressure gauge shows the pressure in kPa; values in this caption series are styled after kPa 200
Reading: kPa 225
